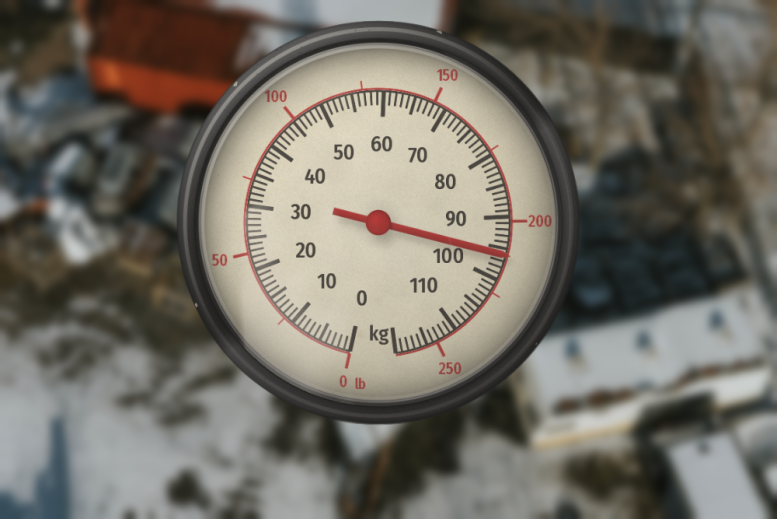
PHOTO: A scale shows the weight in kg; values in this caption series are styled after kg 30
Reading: kg 96
